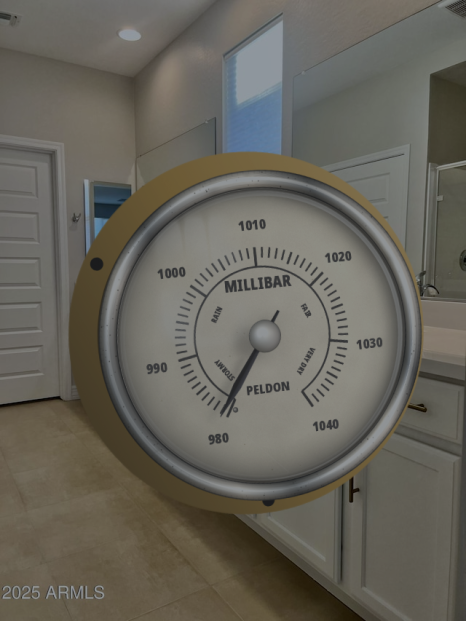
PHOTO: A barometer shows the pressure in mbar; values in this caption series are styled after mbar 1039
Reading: mbar 981
